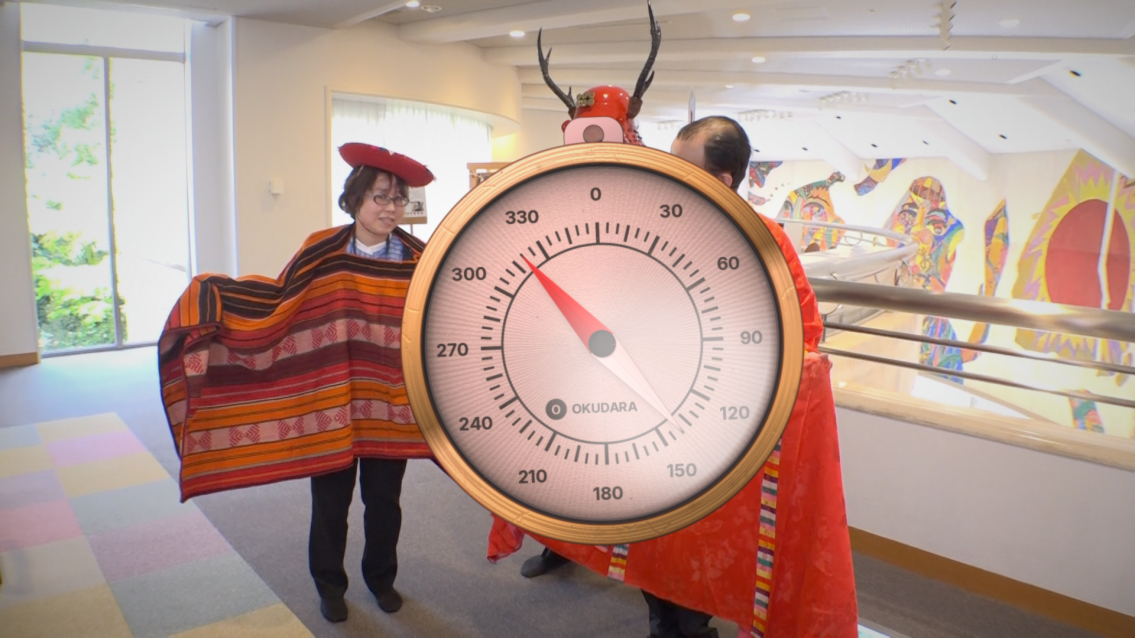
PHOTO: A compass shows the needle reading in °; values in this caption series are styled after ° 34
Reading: ° 320
